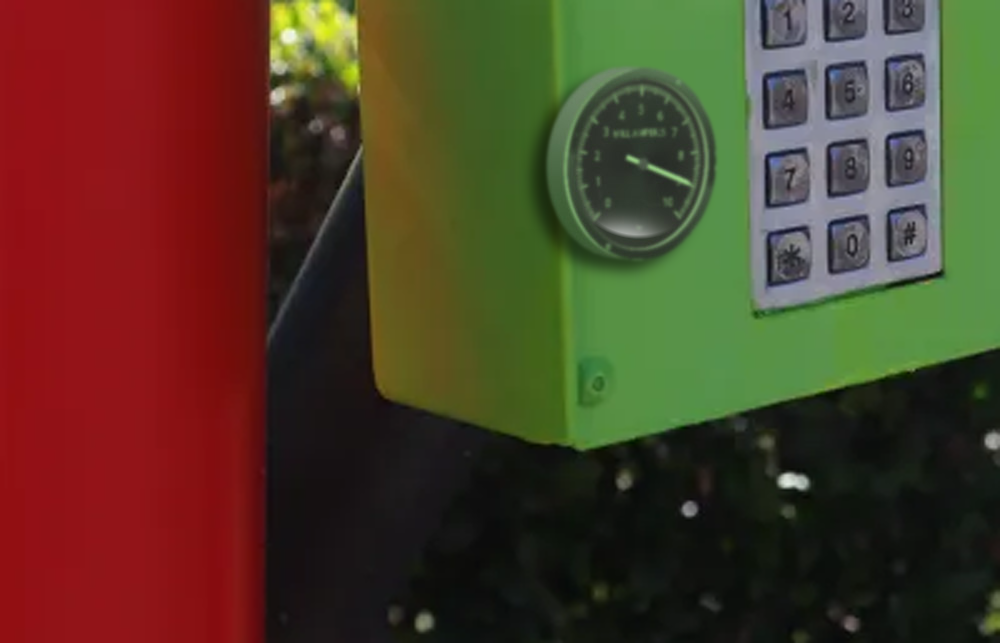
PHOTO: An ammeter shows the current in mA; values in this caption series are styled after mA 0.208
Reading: mA 9
